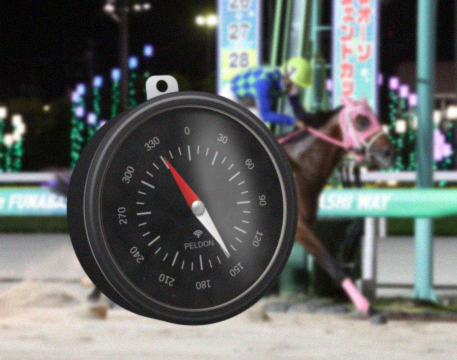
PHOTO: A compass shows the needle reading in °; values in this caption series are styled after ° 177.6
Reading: ° 330
